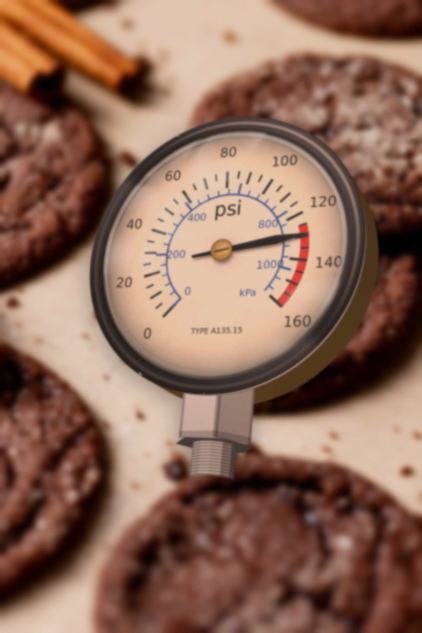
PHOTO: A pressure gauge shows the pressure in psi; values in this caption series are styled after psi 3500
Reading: psi 130
